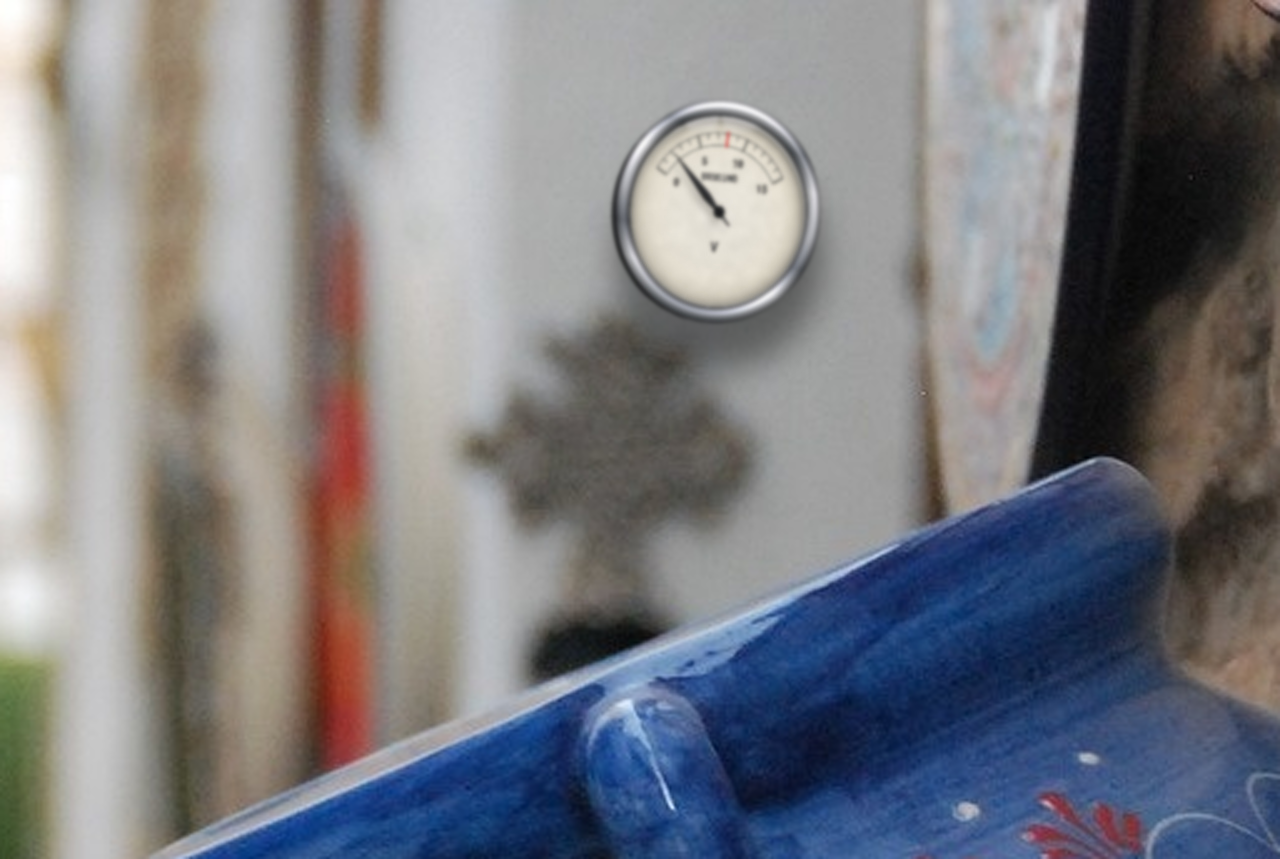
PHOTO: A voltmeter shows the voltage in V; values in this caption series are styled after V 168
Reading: V 2
